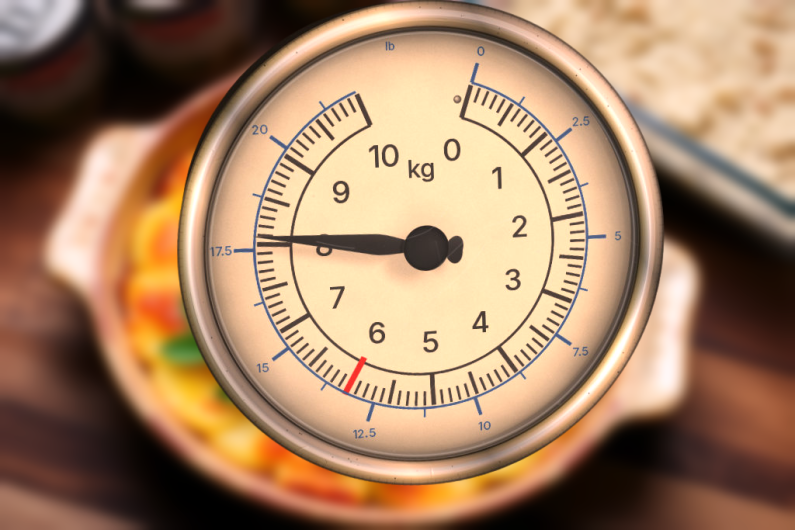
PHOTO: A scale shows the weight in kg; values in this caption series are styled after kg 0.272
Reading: kg 8.1
